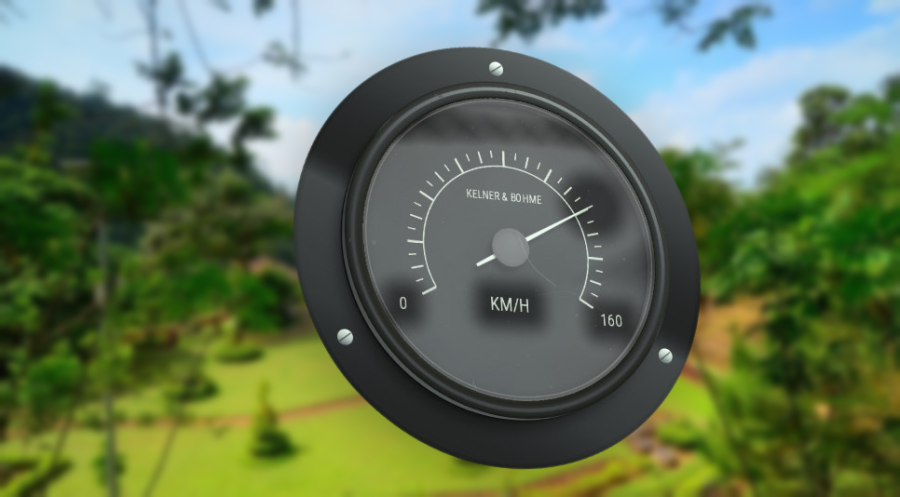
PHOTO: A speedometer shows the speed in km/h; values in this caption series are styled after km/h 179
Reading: km/h 120
